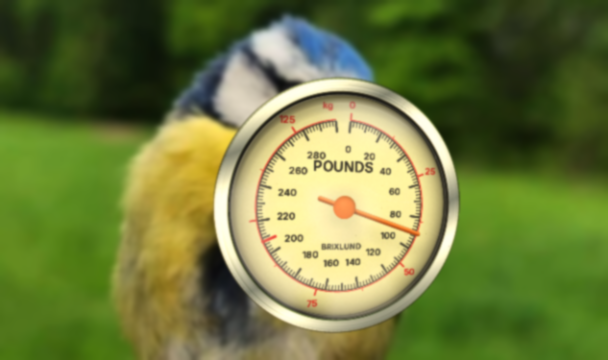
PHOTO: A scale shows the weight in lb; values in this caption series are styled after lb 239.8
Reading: lb 90
